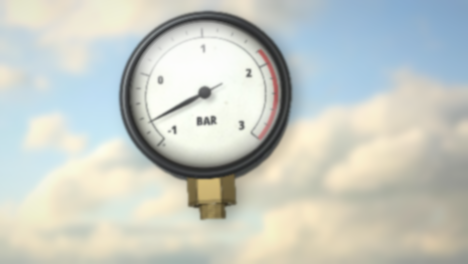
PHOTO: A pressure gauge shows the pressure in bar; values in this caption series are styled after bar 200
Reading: bar -0.7
